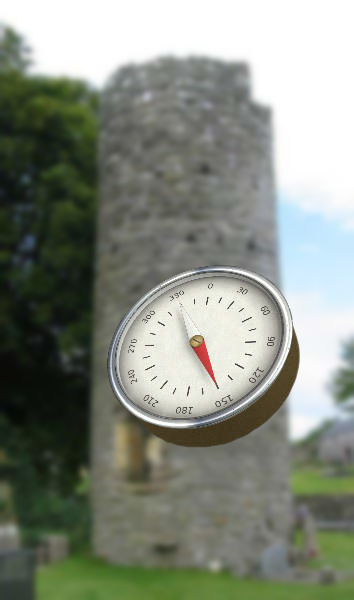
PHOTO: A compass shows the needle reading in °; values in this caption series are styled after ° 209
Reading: ° 150
